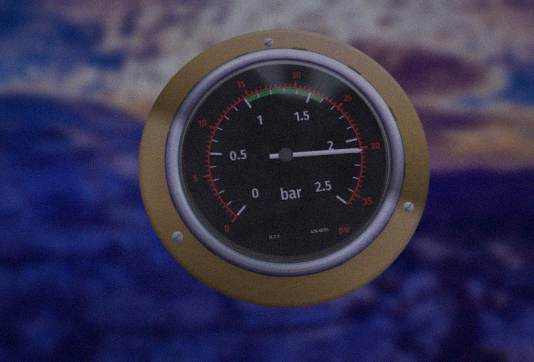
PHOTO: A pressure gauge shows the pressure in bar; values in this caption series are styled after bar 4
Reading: bar 2.1
